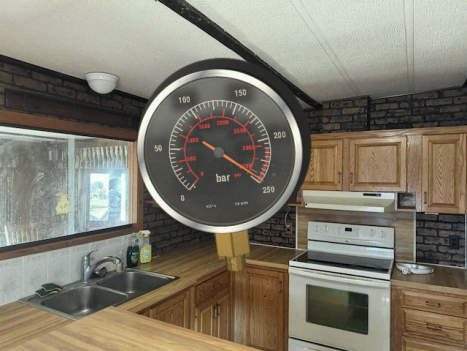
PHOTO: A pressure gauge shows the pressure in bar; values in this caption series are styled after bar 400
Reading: bar 245
